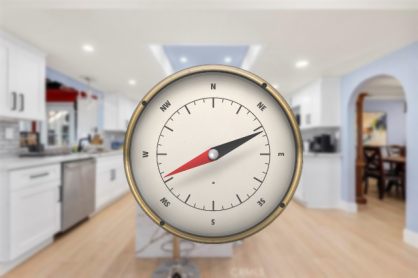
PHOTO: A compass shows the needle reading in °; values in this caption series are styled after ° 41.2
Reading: ° 245
